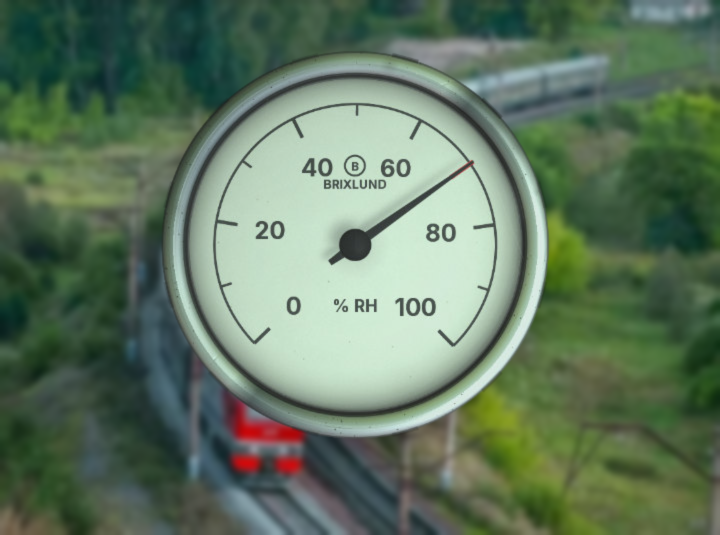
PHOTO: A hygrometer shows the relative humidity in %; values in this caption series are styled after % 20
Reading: % 70
